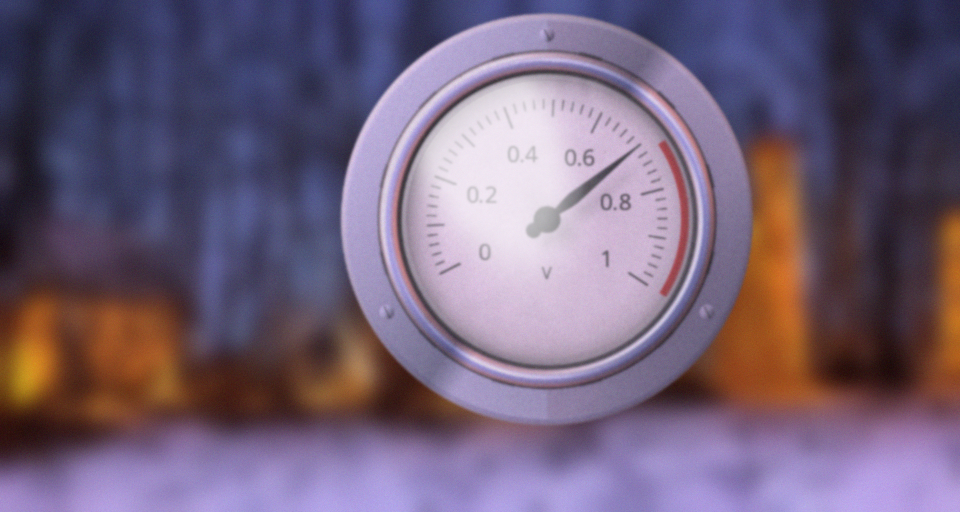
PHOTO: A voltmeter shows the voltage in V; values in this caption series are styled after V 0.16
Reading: V 0.7
